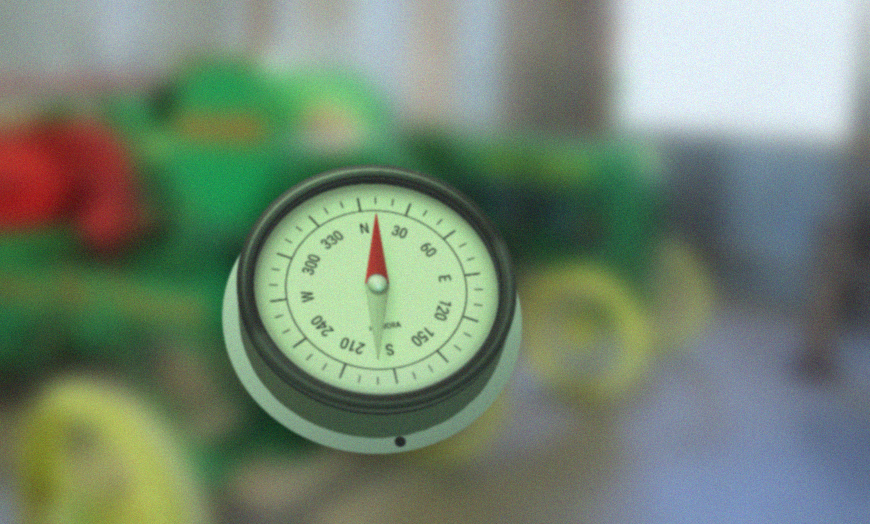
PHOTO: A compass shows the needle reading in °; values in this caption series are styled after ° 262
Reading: ° 10
